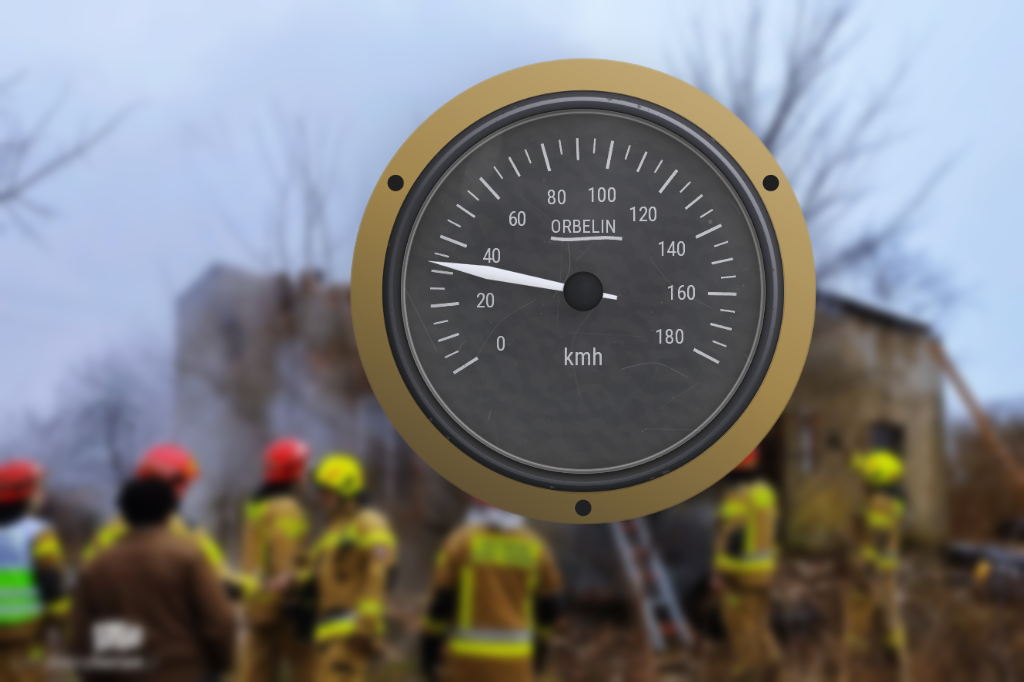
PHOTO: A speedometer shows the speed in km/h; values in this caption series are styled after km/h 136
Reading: km/h 32.5
